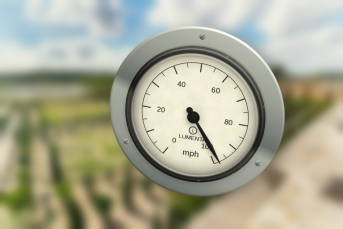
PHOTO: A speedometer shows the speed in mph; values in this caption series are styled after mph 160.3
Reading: mph 97.5
